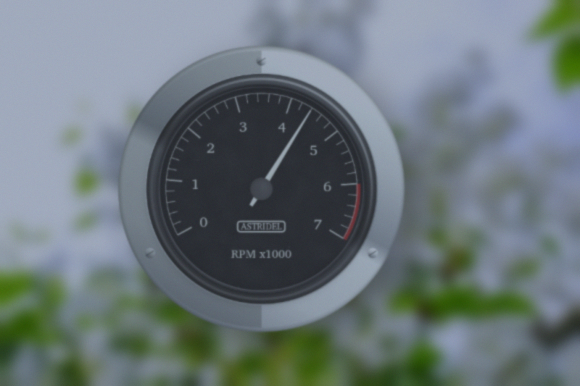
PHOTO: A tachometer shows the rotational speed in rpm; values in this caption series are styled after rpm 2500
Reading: rpm 4400
